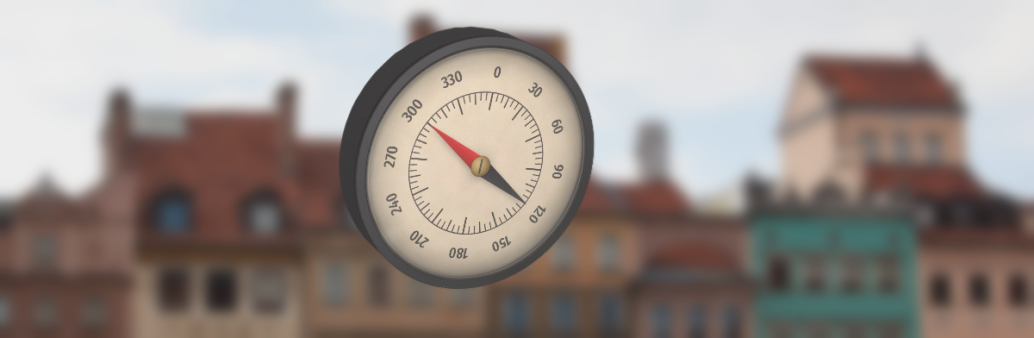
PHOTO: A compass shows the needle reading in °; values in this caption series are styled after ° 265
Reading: ° 300
